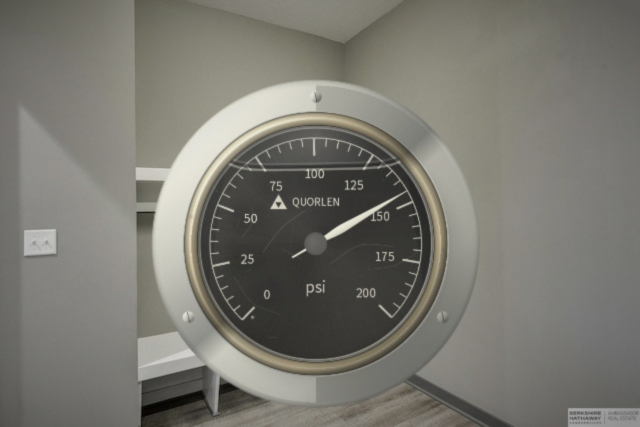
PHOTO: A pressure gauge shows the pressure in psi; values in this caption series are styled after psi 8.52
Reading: psi 145
